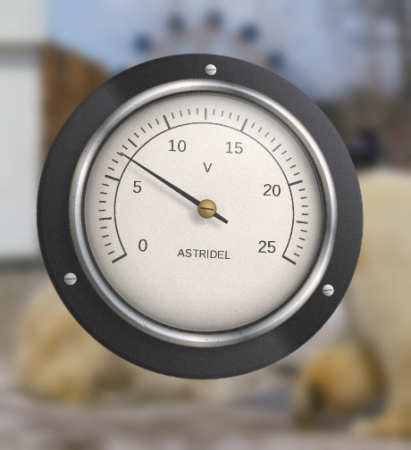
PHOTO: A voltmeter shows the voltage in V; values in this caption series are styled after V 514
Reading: V 6.5
